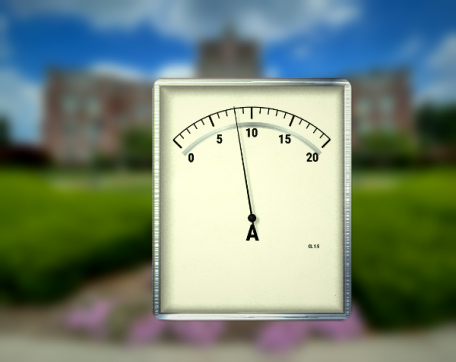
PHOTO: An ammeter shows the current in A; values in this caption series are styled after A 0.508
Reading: A 8
